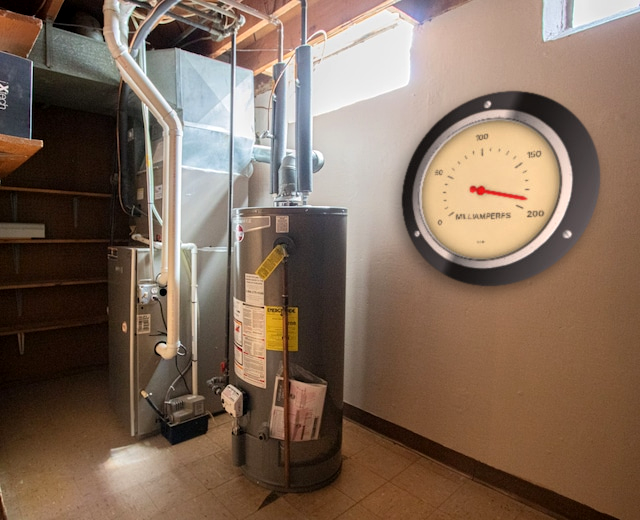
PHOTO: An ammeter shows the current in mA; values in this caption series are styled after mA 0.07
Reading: mA 190
